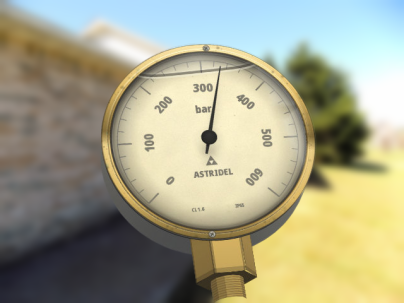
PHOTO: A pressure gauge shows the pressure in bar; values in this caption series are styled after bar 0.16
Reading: bar 330
